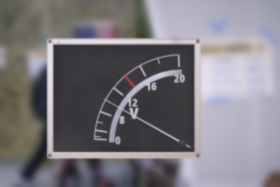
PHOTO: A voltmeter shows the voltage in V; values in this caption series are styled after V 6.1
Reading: V 10
